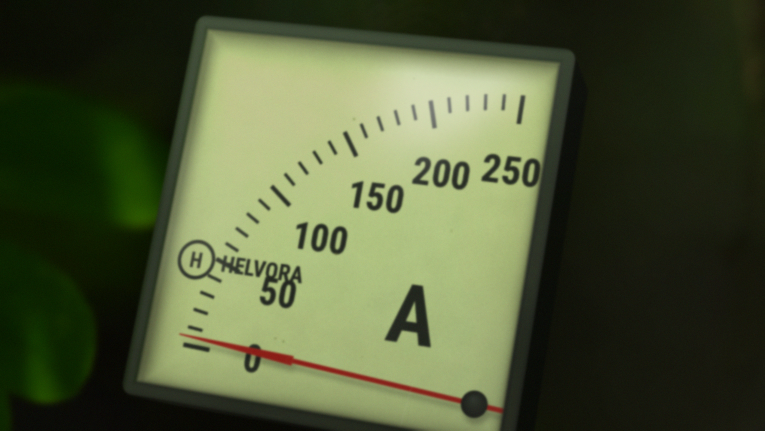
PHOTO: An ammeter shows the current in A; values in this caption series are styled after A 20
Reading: A 5
